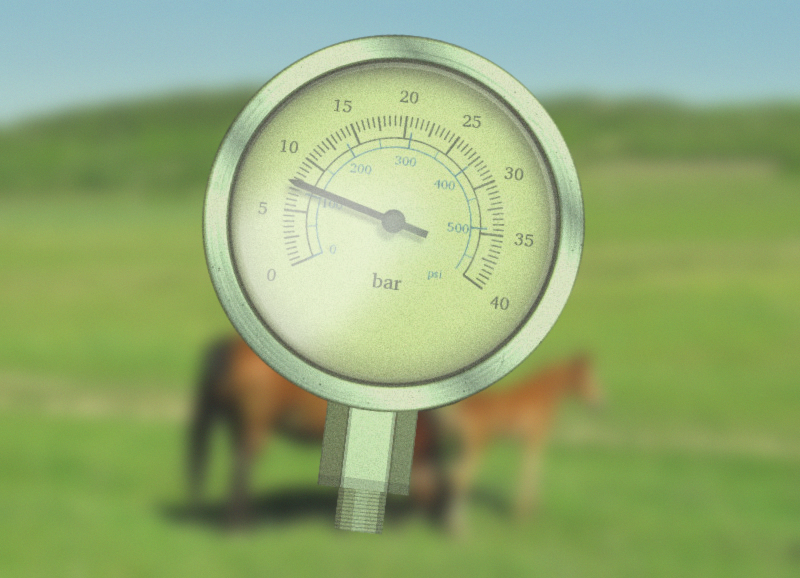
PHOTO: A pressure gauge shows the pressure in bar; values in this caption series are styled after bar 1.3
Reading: bar 7.5
